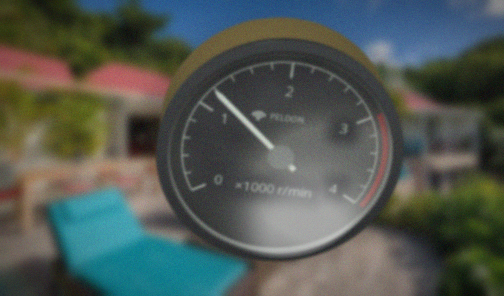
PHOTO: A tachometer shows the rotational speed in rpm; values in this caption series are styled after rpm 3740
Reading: rpm 1200
